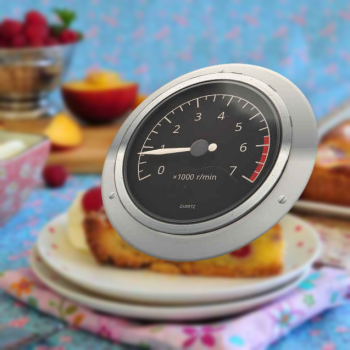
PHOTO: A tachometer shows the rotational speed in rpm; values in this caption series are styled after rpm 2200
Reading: rpm 750
